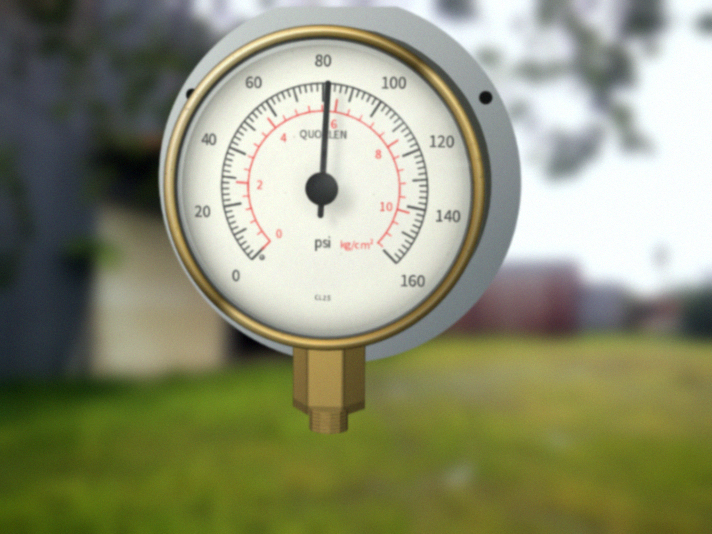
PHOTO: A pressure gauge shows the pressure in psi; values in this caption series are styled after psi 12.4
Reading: psi 82
